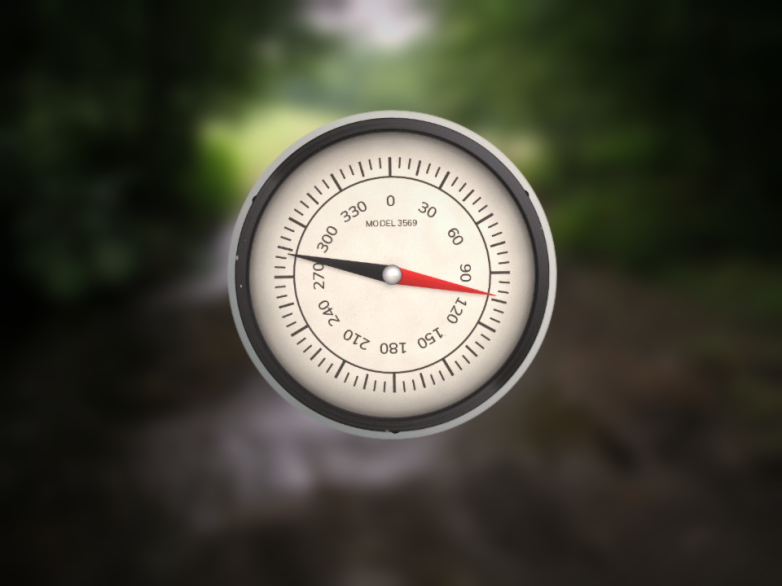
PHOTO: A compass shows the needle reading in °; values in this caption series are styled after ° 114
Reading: ° 102.5
